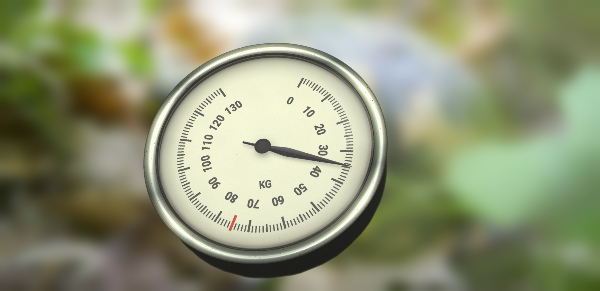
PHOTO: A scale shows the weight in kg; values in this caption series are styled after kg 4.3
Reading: kg 35
